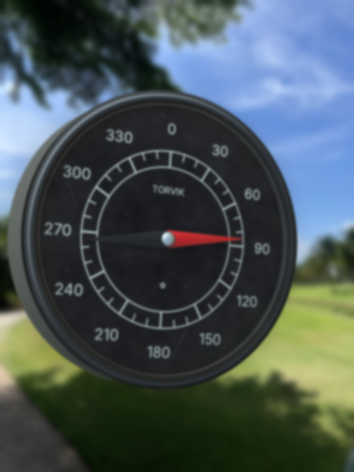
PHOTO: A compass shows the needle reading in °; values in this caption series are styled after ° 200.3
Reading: ° 85
